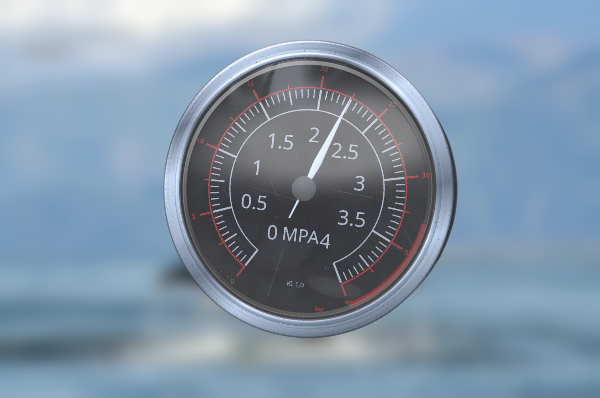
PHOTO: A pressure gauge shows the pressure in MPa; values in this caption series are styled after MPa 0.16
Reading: MPa 2.25
